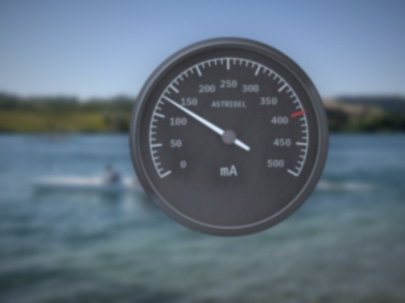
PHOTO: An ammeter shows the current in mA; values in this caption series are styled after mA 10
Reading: mA 130
